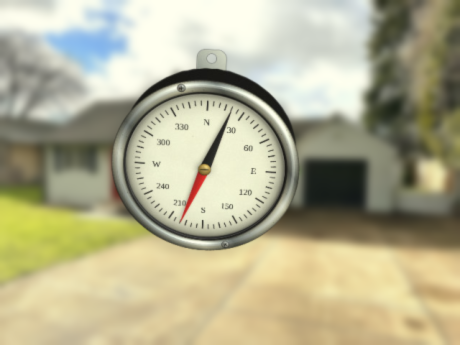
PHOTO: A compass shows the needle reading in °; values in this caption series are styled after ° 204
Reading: ° 200
